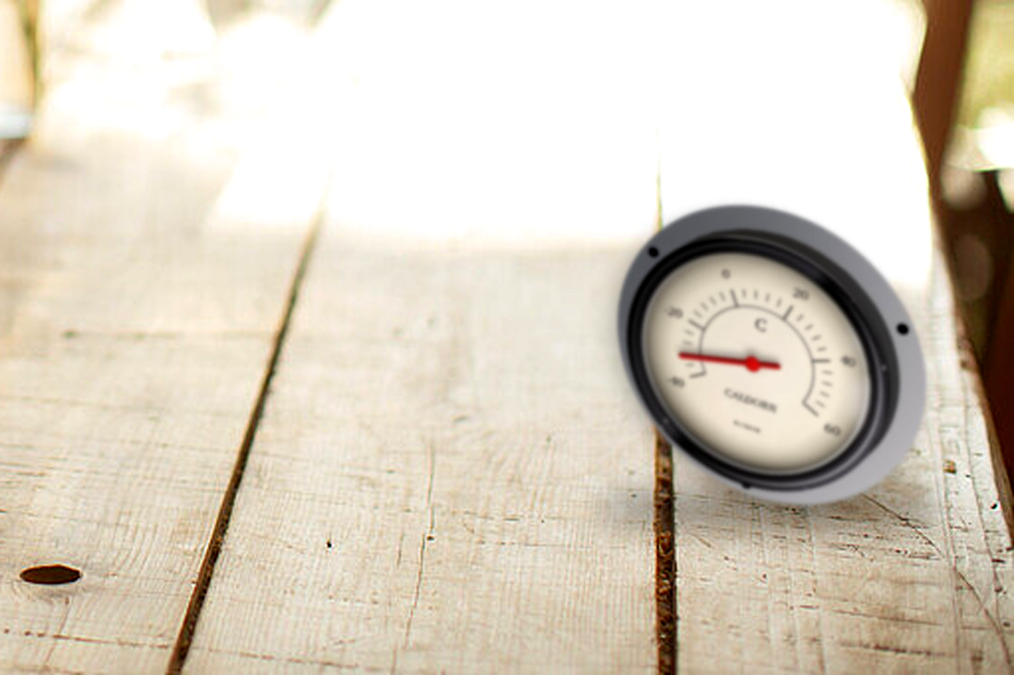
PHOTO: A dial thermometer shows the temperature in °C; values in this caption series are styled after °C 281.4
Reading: °C -32
